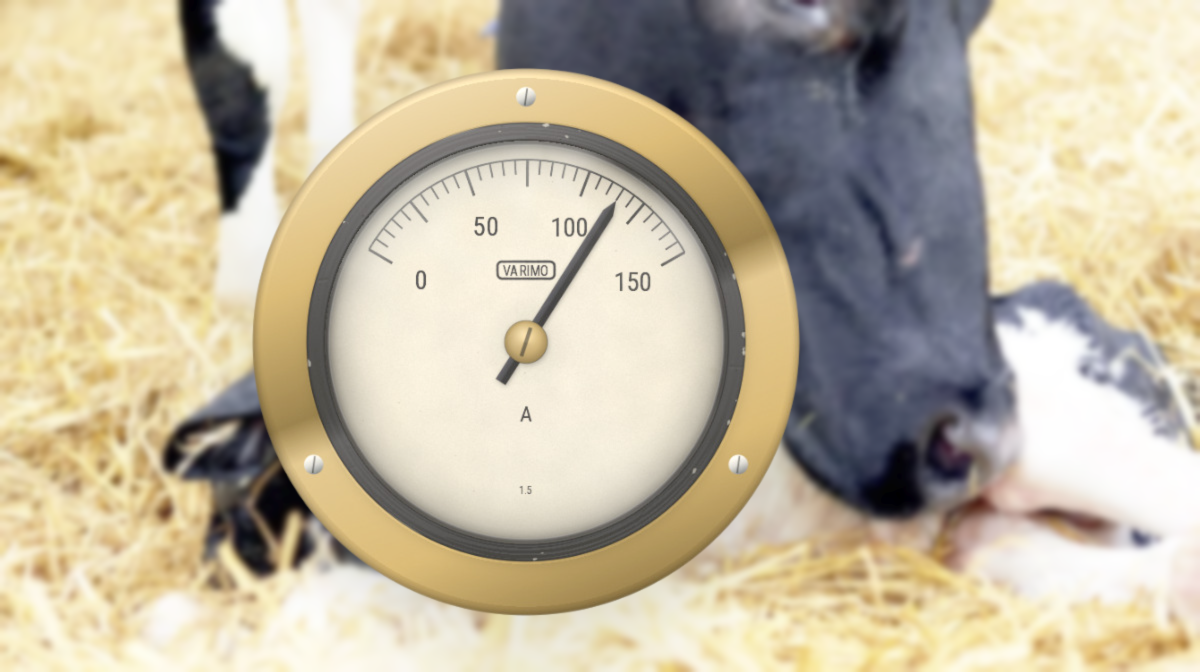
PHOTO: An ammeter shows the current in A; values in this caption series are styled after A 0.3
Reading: A 115
